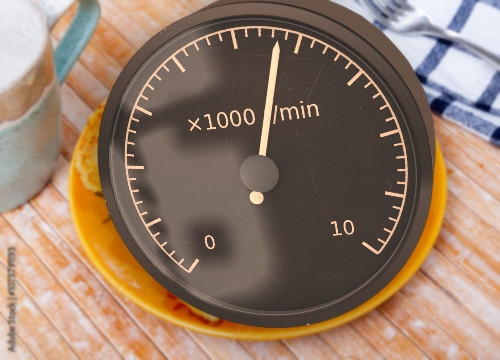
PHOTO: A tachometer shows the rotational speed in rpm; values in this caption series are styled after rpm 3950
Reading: rpm 5700
